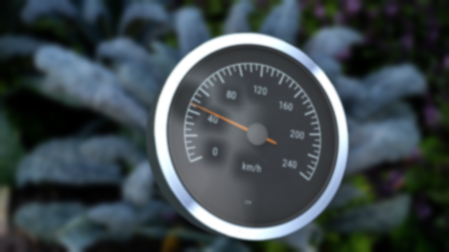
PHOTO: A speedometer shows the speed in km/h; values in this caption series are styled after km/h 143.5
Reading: km/h 45
